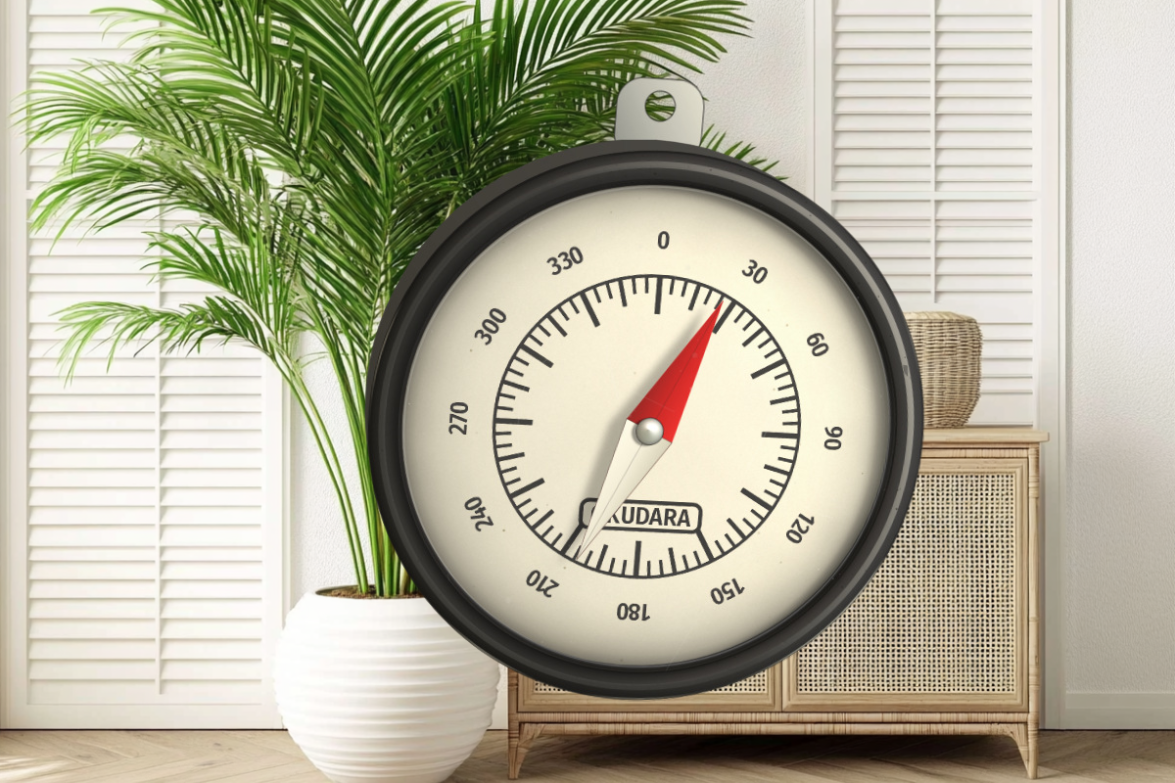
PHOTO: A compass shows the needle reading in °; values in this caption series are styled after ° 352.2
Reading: ° 25
